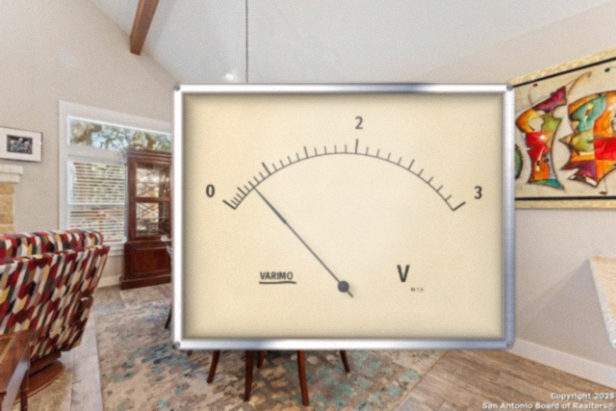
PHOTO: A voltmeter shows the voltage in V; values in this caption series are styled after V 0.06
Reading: V 0.7
